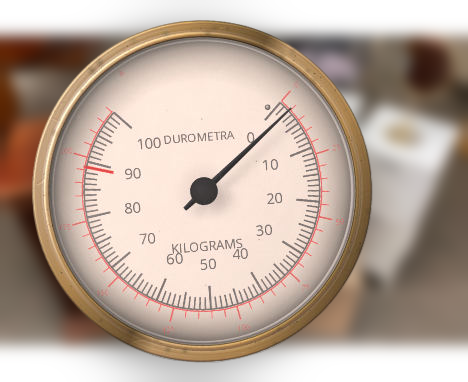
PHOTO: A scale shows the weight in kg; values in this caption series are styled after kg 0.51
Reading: kg 2
